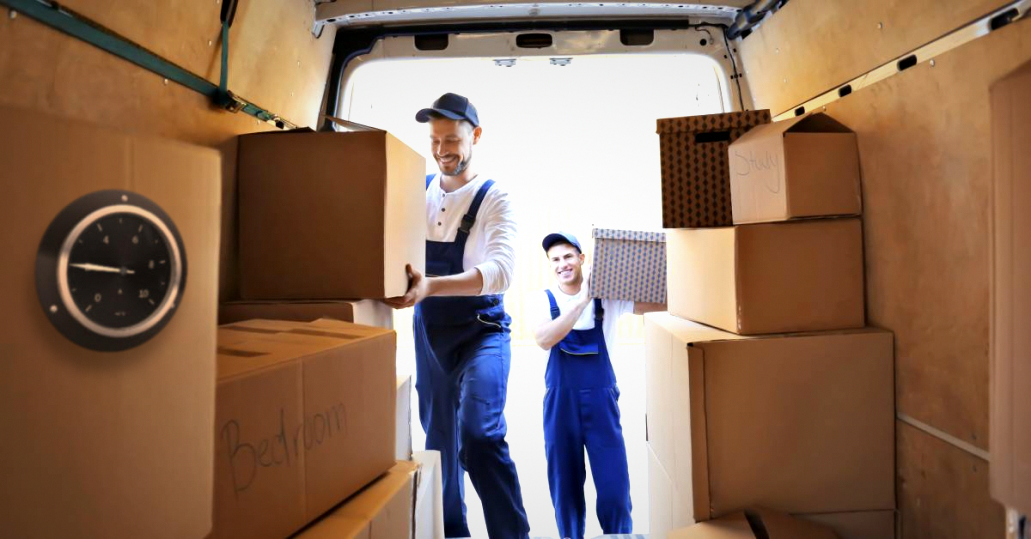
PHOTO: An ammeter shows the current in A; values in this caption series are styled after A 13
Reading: A 2
